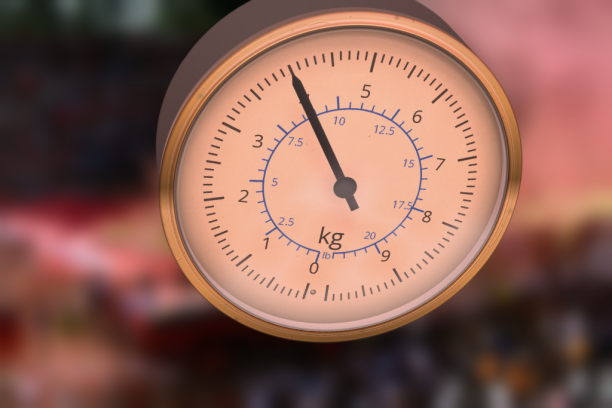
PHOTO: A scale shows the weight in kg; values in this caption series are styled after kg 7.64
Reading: kg 4
